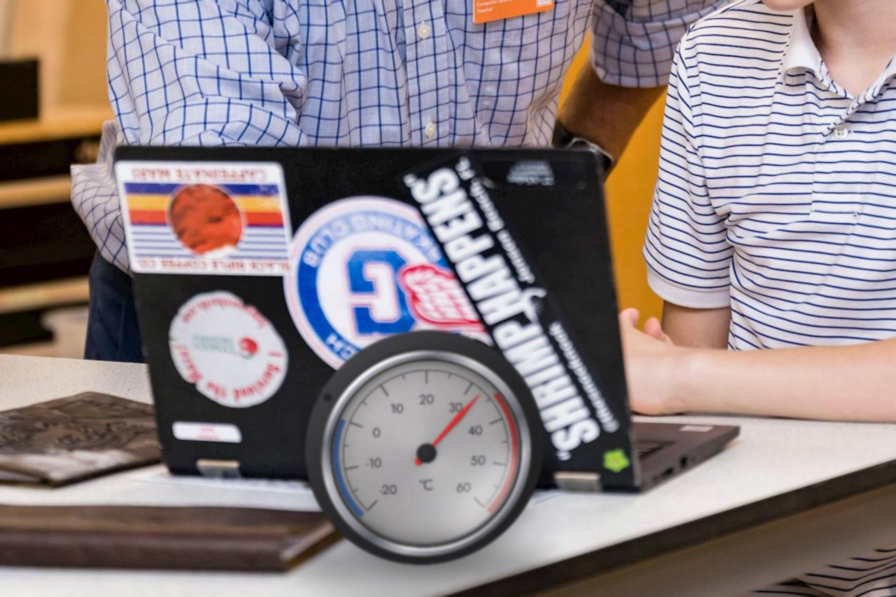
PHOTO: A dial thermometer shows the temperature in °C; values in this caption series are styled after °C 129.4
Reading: °C 32.5
